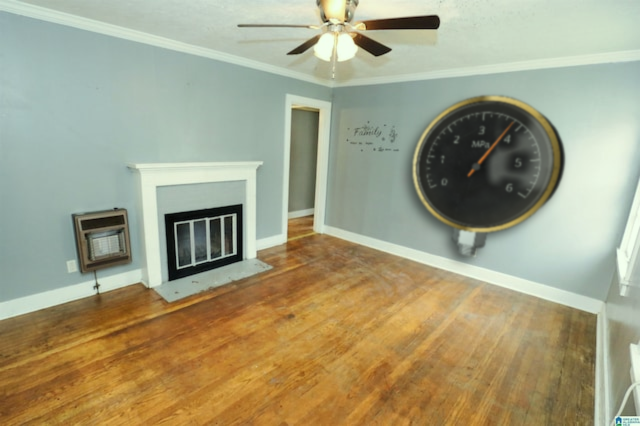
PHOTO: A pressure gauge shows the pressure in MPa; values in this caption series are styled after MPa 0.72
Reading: MPa 3.8
